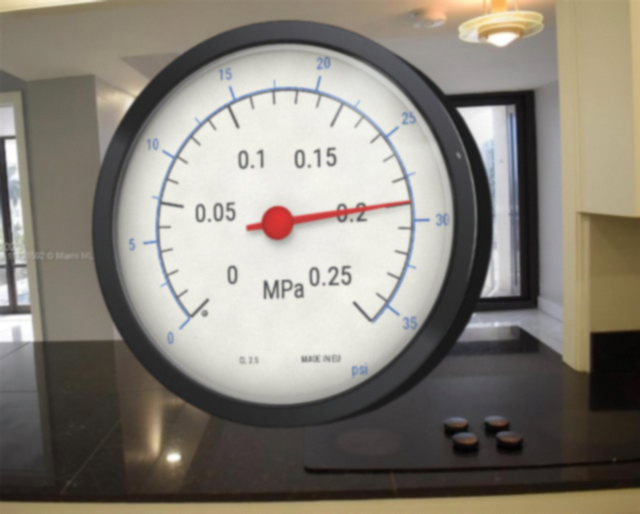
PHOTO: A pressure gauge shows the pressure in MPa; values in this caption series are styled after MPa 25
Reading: MPa 0.2
